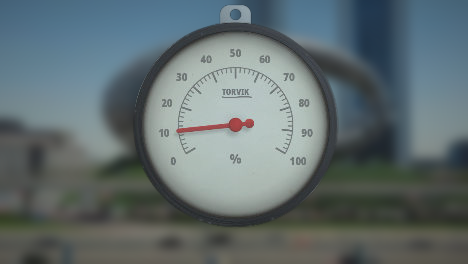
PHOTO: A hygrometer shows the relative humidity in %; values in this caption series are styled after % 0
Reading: % 10
